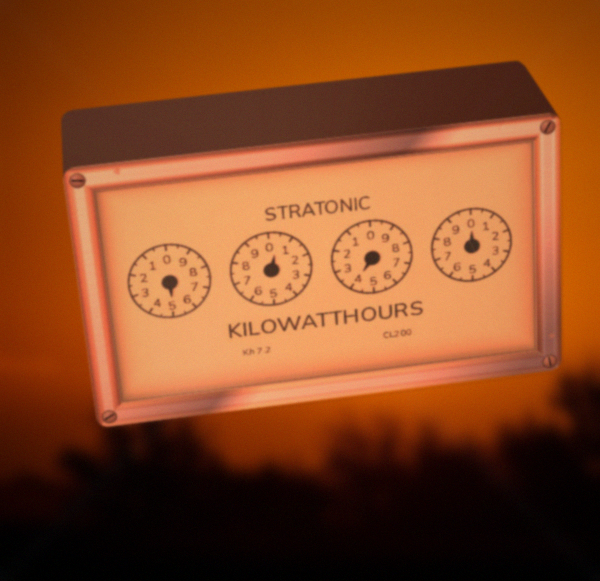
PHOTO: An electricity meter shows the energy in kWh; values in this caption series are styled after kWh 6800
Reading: kWh 5040
